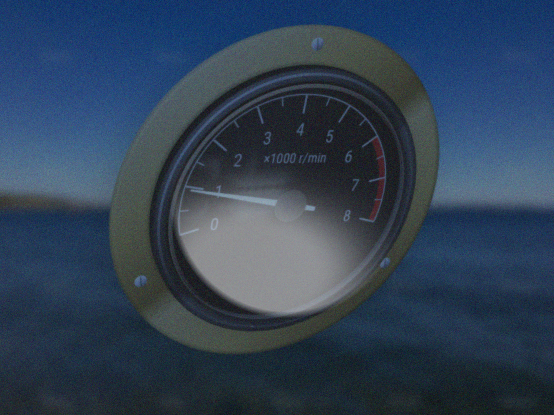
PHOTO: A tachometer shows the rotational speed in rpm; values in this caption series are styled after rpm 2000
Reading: rpm 1000
